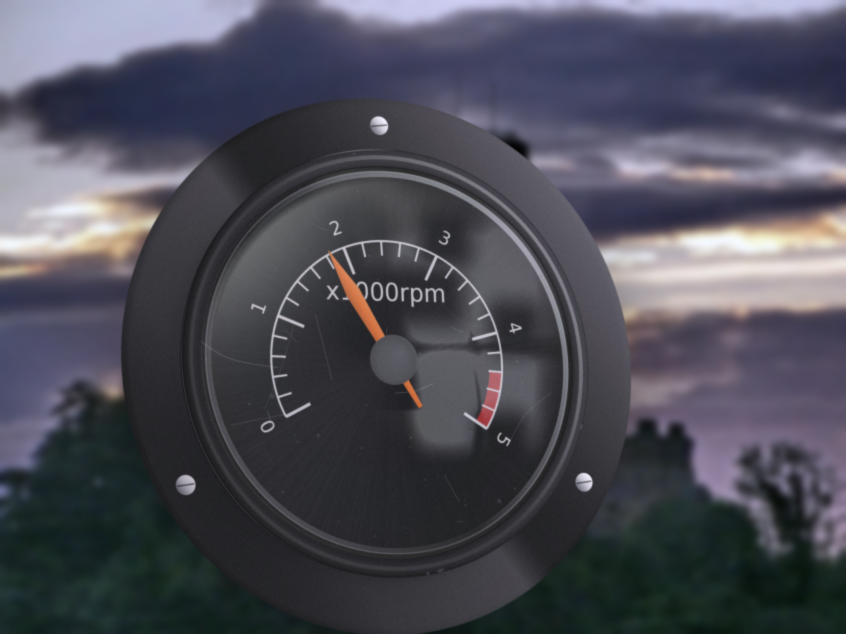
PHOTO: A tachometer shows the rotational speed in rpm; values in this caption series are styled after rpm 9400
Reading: rpm 1800
